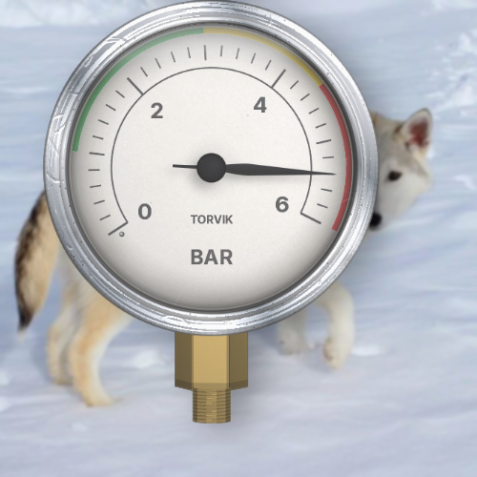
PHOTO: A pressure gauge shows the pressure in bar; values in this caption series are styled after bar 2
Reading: bar 5.4
